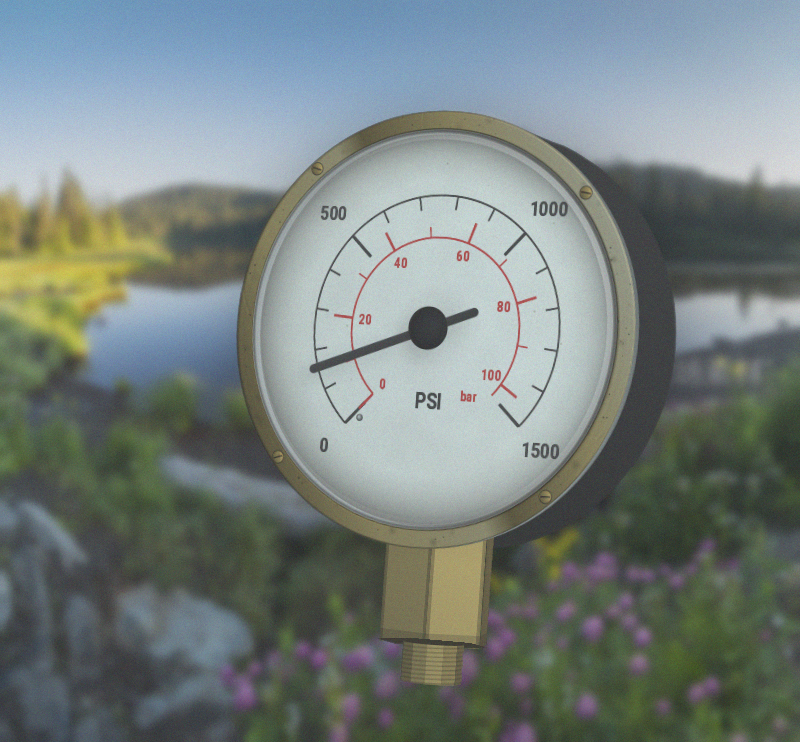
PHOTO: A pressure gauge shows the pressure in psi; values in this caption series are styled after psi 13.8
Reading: psi 150
